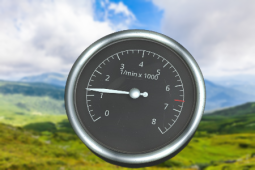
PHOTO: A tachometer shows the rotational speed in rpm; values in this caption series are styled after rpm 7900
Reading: rpm 1200
